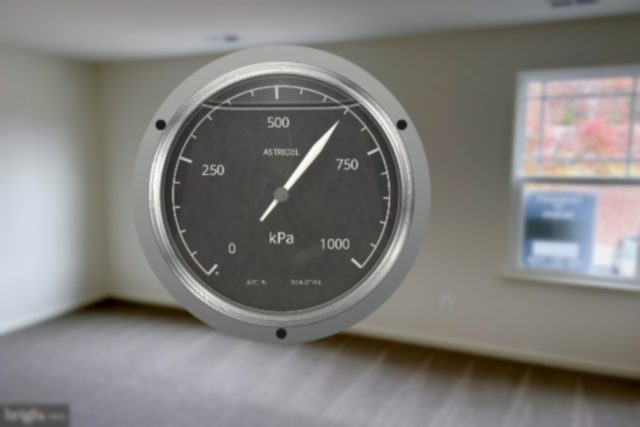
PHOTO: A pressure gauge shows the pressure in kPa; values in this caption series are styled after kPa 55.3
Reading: kPa 650
